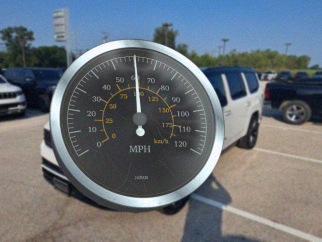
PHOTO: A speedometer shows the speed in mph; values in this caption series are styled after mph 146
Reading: mph 60
